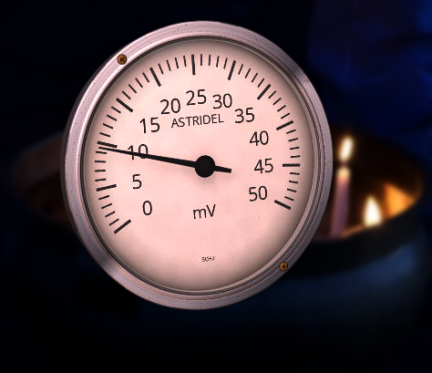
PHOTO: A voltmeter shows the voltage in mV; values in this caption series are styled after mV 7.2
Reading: mV 9.5
